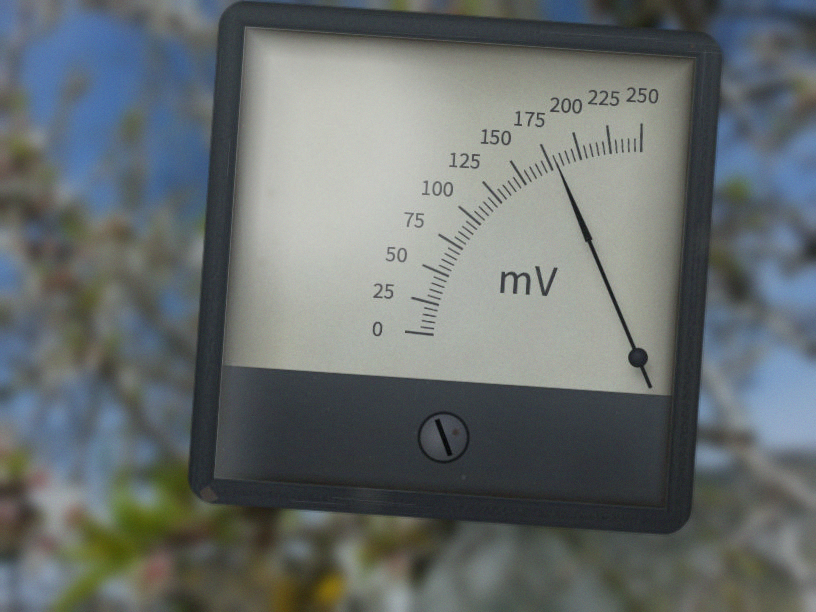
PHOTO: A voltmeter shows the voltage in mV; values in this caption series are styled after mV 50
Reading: mV 180
